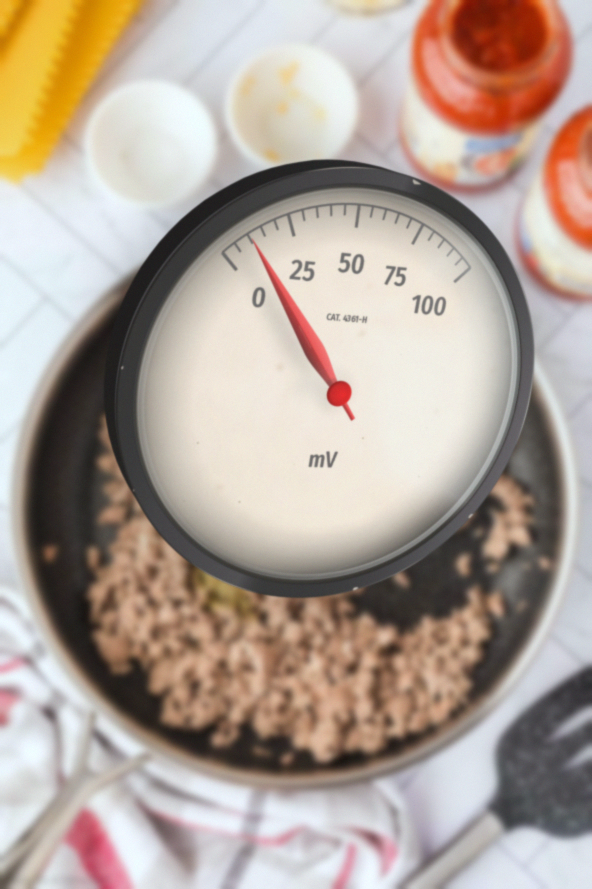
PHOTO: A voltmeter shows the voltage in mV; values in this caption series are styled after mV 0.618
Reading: mV 10
